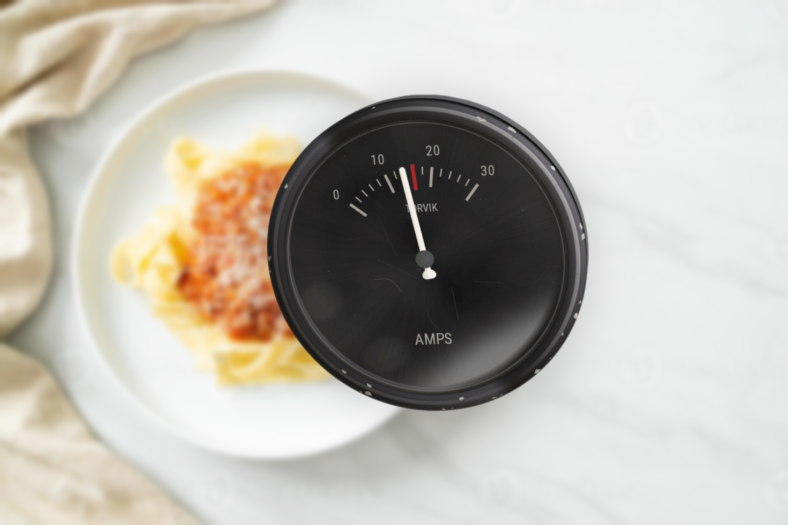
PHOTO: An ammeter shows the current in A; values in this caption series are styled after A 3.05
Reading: A 14
